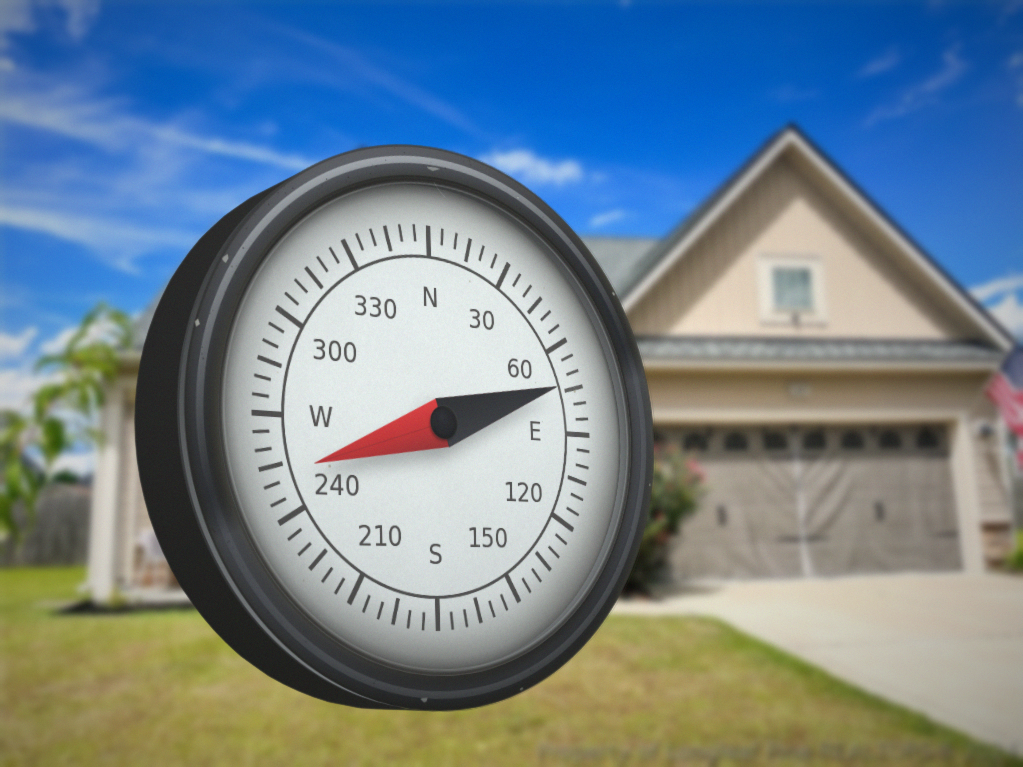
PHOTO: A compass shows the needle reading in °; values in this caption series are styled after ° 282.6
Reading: ° 252.5
